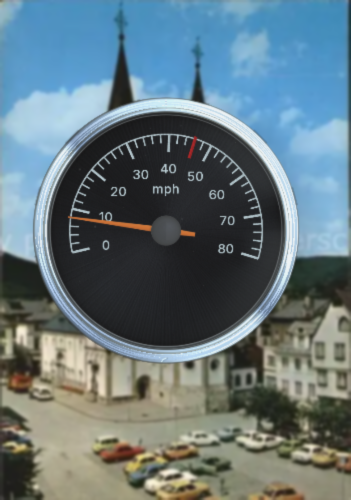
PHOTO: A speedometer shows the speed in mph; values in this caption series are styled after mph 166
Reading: mph 8
